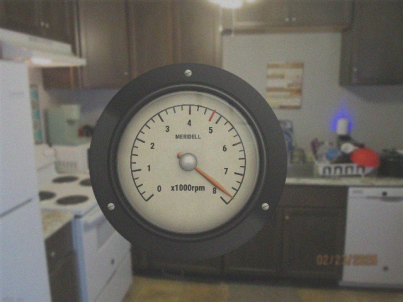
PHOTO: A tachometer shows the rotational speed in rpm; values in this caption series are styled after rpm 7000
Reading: rpm 7750
